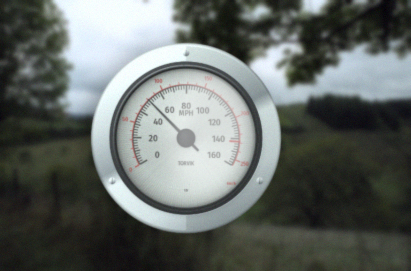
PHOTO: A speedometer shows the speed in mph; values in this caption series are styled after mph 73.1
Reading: mph 50
